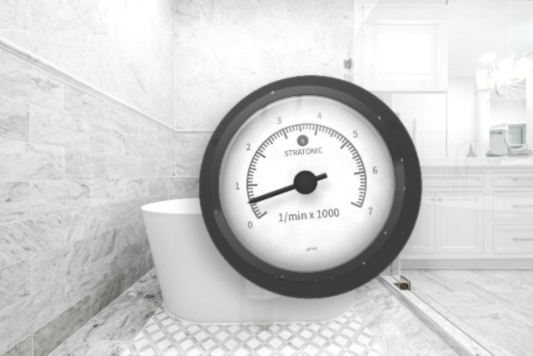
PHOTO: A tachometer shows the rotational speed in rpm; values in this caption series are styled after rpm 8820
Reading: rpm 500
